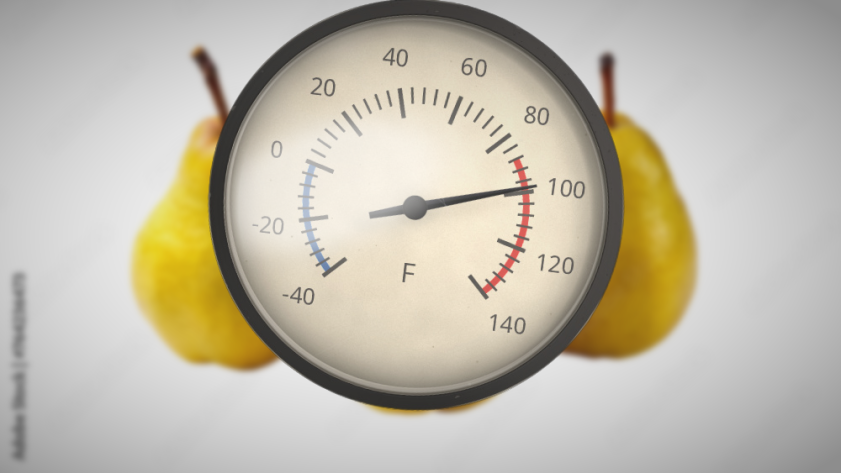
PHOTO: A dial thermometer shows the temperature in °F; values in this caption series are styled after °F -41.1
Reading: °F 98
